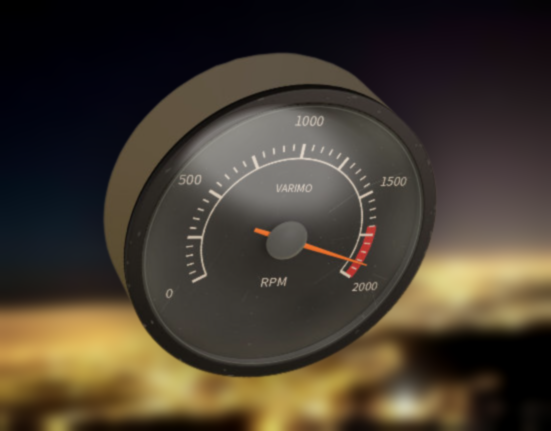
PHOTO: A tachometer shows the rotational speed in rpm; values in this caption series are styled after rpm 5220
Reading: rpm 1900
